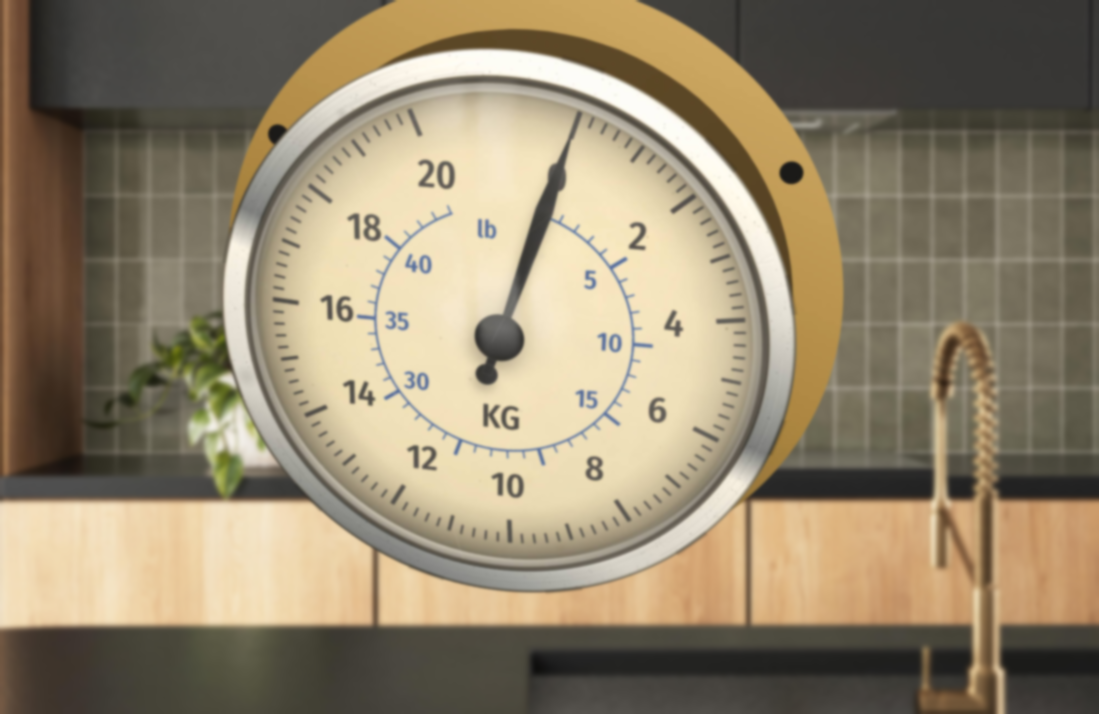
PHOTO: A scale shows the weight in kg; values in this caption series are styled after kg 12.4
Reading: kg 0
